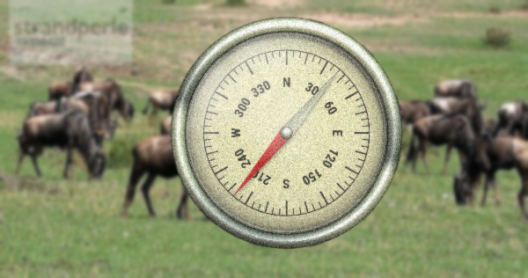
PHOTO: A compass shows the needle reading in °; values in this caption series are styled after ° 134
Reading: ° 220
